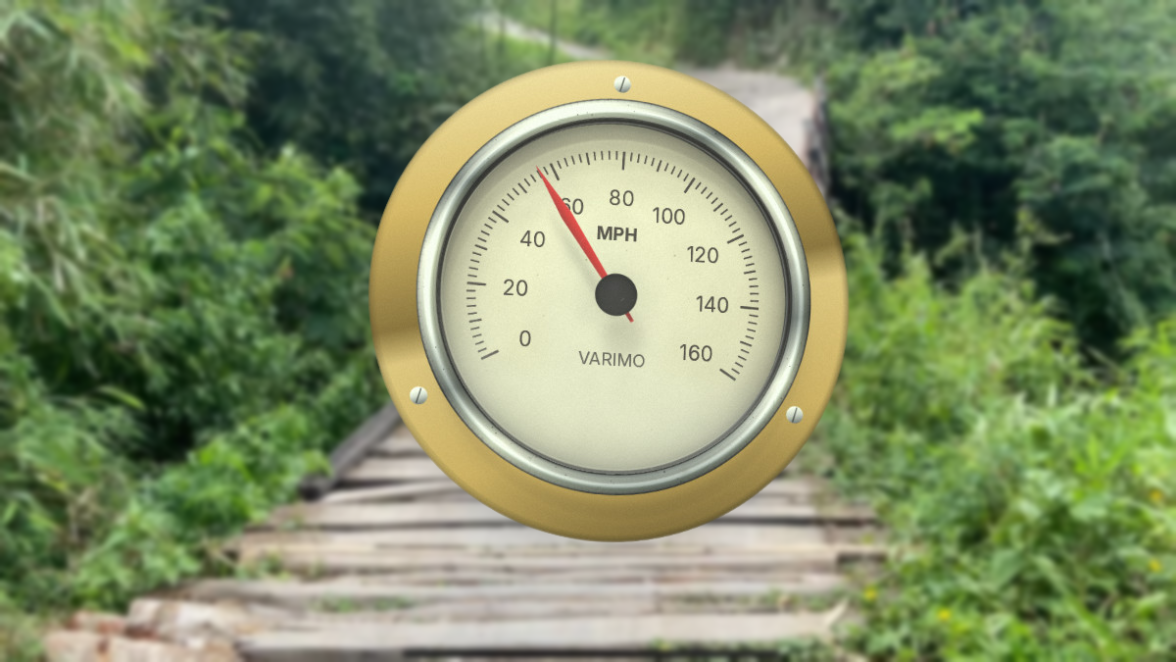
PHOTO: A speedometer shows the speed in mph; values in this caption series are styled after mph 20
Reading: mph 56
